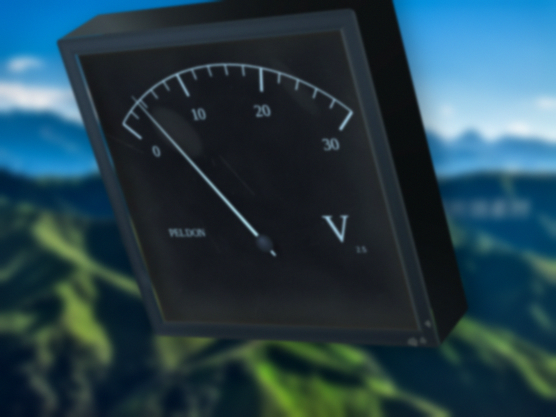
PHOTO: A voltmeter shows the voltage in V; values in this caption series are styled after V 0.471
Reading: V 4
